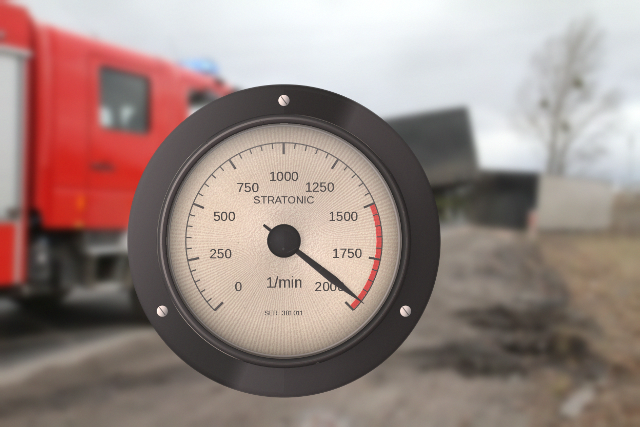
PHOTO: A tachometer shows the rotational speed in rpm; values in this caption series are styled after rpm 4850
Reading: rpm 1950
